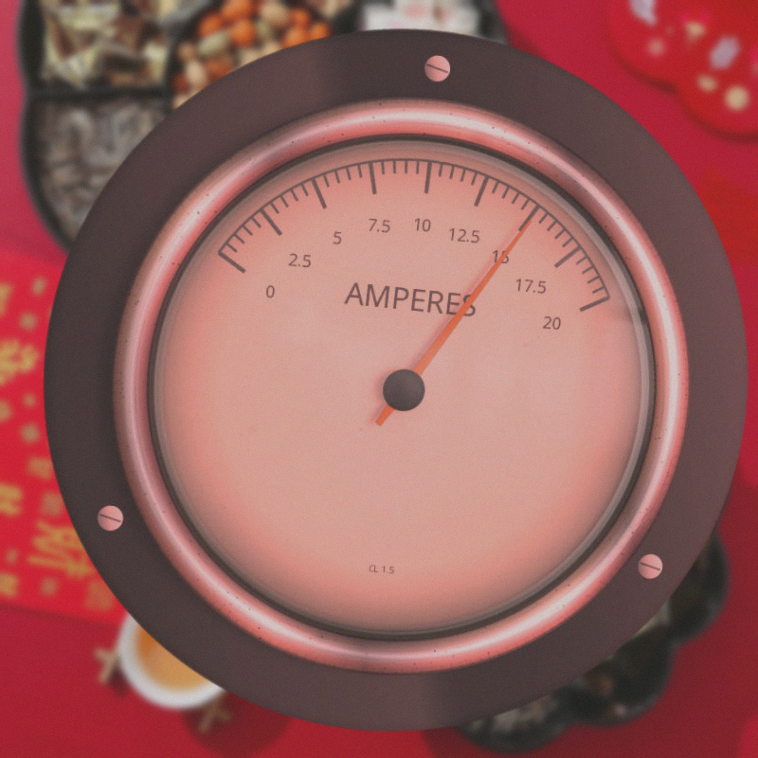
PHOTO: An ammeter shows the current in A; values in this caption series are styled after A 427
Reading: A 15
